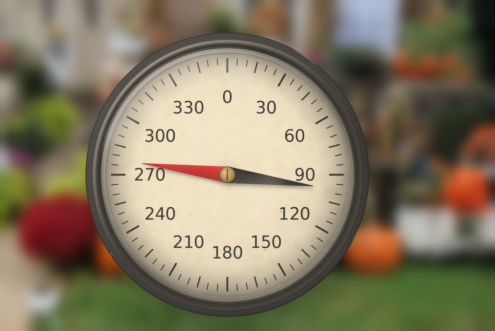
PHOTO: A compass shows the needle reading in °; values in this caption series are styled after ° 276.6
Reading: ° 277.5
